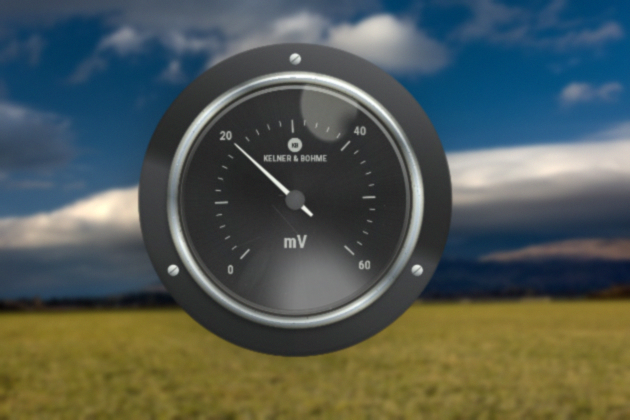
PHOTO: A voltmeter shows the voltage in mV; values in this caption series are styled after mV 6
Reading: mV 20
